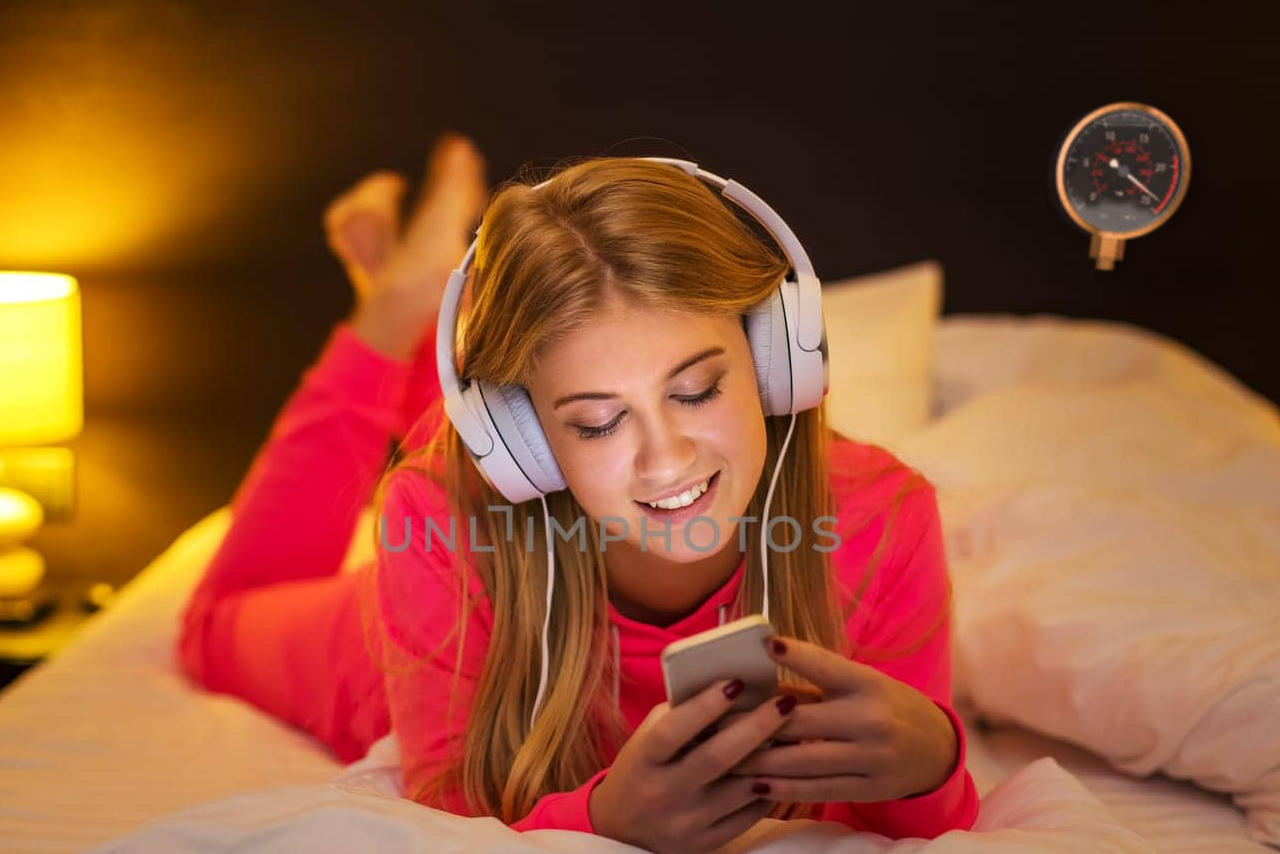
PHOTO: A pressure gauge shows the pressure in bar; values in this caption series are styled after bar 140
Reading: bar 24
